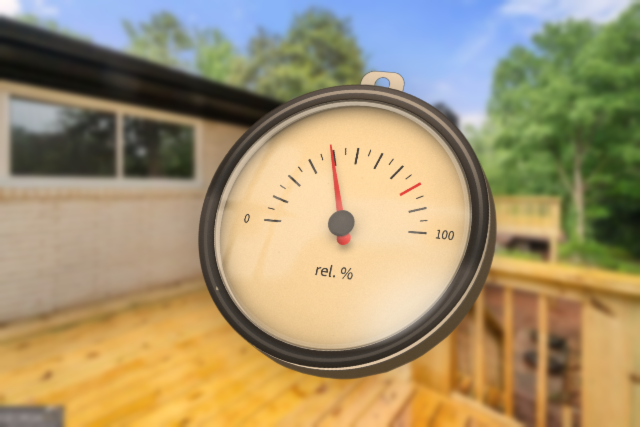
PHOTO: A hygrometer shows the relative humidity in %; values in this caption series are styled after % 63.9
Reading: % 40
